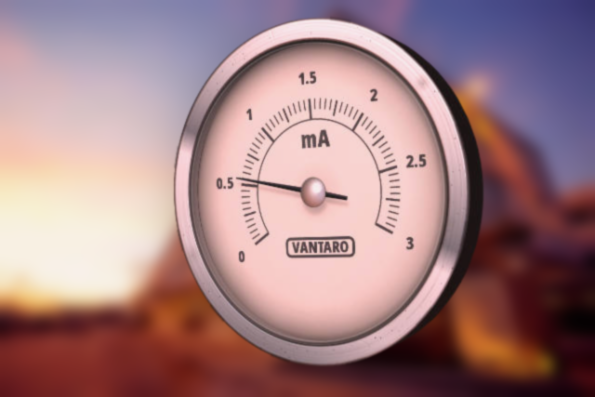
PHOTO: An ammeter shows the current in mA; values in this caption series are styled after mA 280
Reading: mA 0.55
